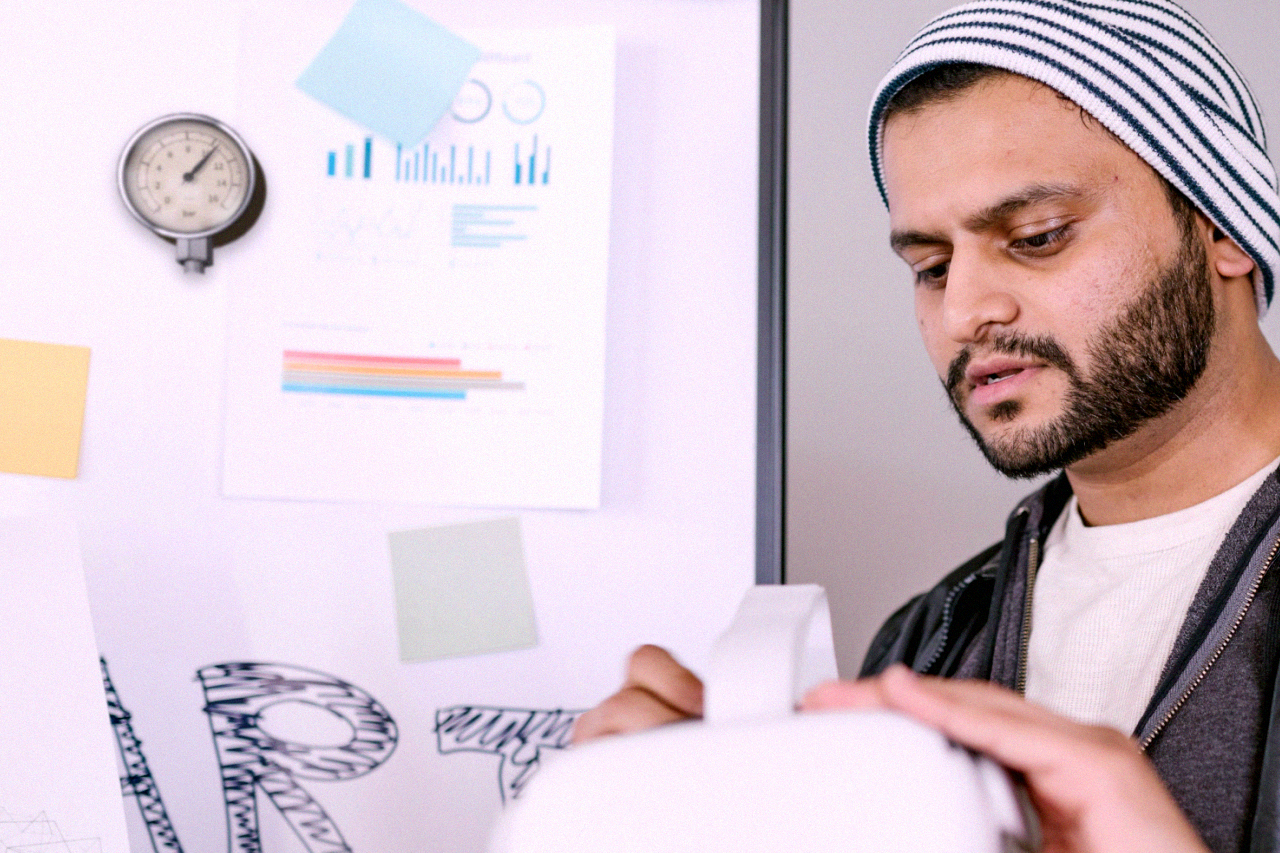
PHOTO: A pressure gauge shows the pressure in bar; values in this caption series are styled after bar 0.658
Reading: bar 10.5
